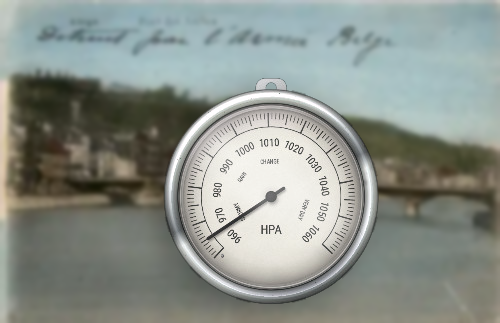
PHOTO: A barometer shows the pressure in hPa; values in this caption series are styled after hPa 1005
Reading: hPa 965
